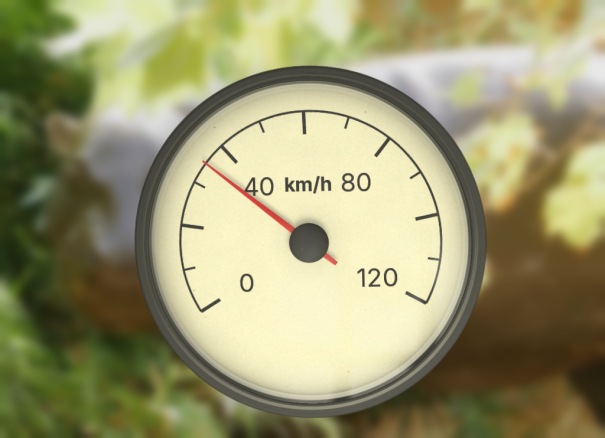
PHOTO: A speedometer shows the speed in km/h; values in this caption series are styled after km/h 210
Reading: km/h 35
